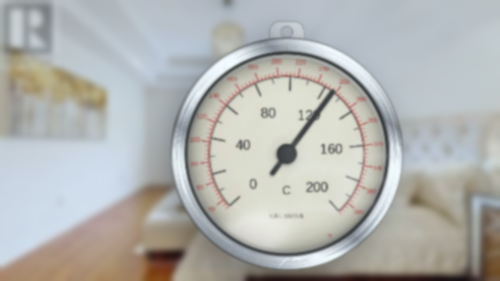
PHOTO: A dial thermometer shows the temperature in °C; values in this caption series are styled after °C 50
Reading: °C 125
